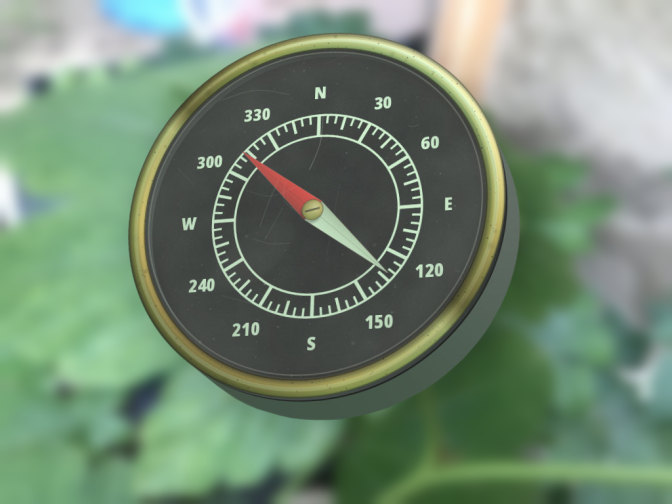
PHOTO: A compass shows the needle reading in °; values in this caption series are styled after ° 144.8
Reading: ° 312.5
